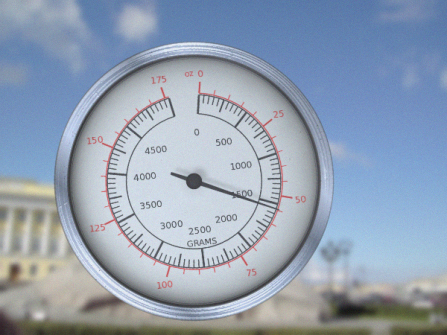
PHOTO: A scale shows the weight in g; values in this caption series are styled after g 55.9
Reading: g 1550
